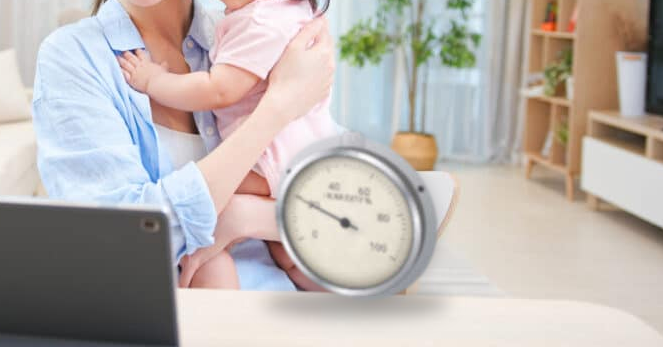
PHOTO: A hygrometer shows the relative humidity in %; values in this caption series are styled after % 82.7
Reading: % 20
